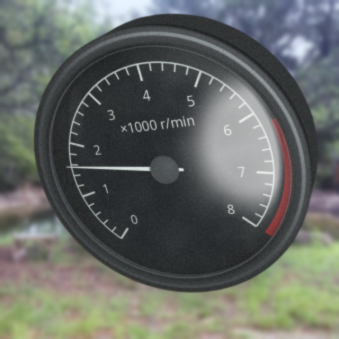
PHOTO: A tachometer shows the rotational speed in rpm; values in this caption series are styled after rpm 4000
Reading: rpm 1600
